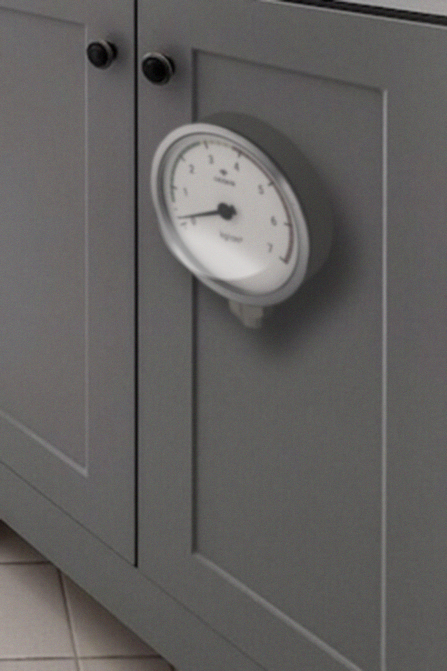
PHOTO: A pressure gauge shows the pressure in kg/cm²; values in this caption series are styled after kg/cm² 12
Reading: kg/cm² 0.2
